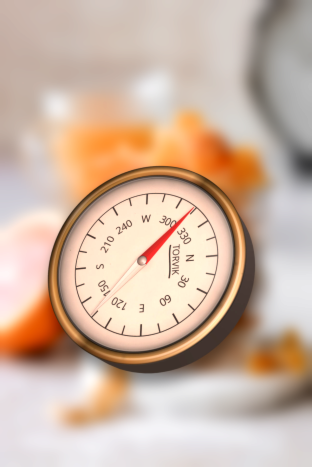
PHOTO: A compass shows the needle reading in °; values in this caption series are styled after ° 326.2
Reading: ° 315
